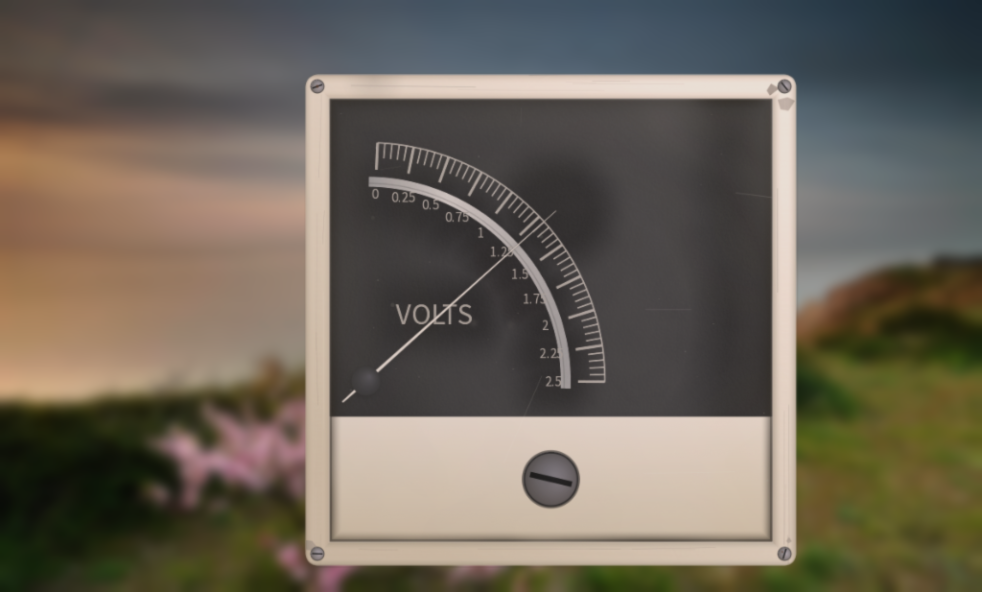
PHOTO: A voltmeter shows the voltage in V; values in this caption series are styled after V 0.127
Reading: V 1.3
